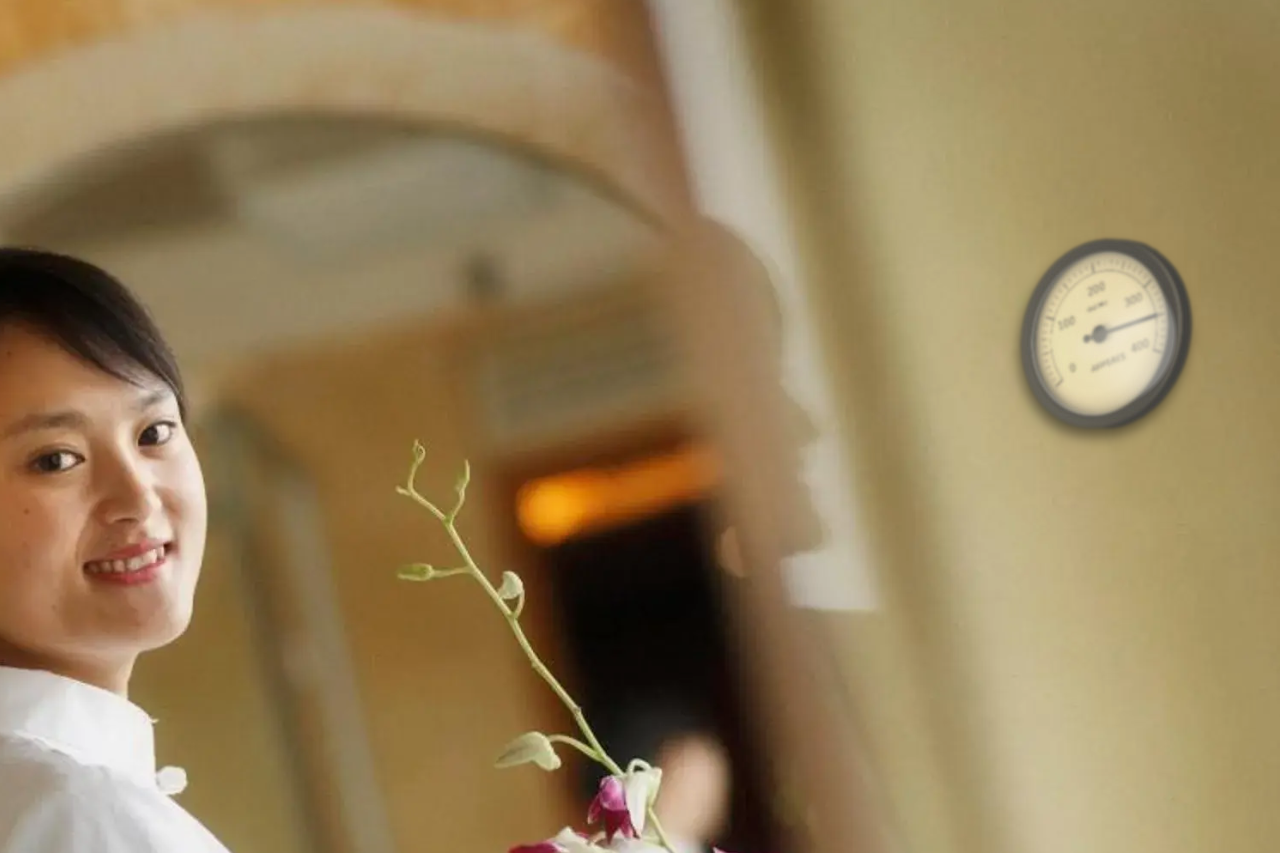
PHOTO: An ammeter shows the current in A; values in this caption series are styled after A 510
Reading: A 350
